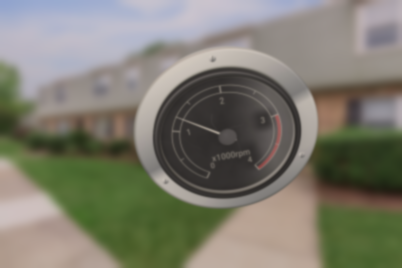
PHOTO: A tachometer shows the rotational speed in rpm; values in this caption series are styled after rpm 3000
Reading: rpm 1250
